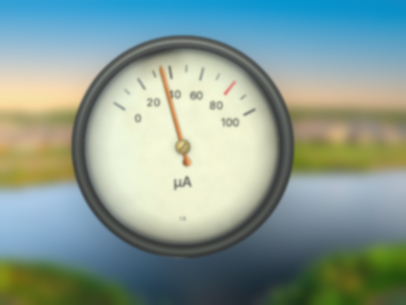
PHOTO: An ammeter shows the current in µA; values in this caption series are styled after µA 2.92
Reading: µA 35
